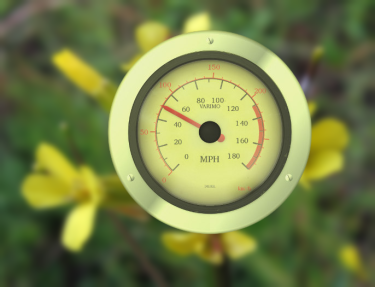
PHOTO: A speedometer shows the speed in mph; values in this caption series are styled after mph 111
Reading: mph 50
